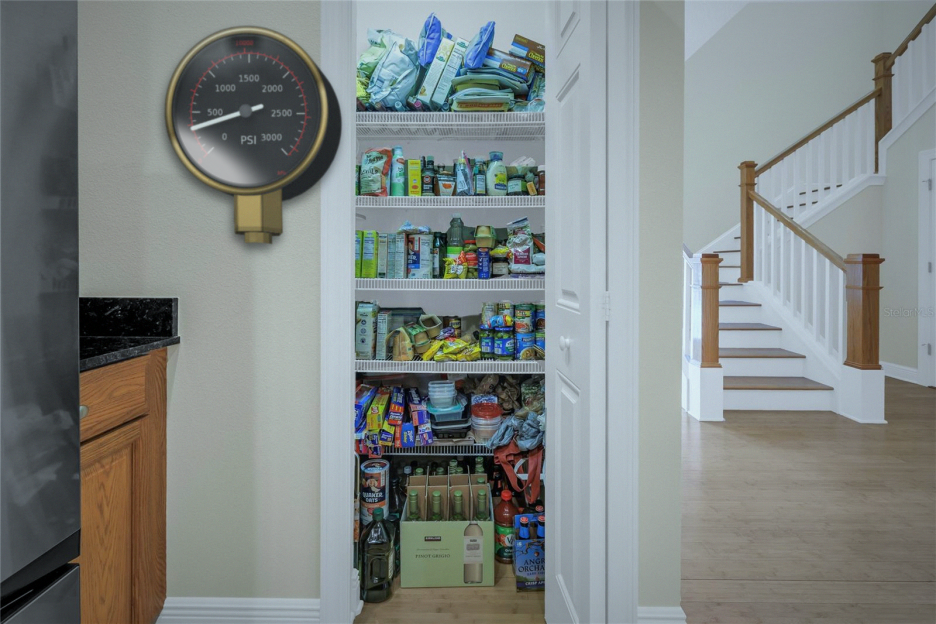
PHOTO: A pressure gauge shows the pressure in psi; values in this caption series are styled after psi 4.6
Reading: psi 300
